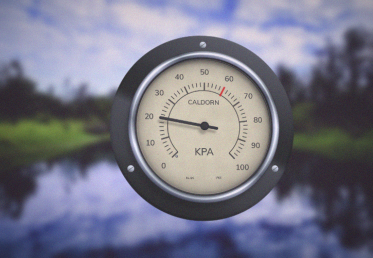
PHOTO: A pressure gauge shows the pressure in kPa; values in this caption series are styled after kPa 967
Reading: kPa 20
